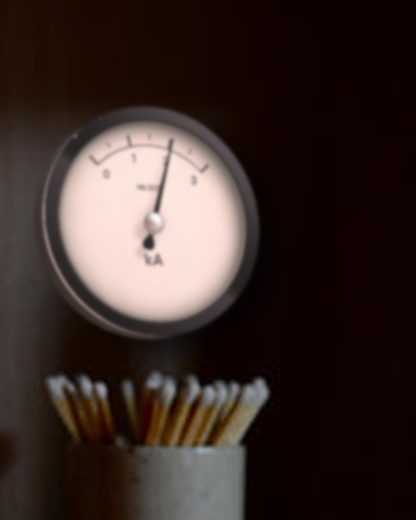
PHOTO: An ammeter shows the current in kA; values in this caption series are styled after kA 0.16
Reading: kA 2
